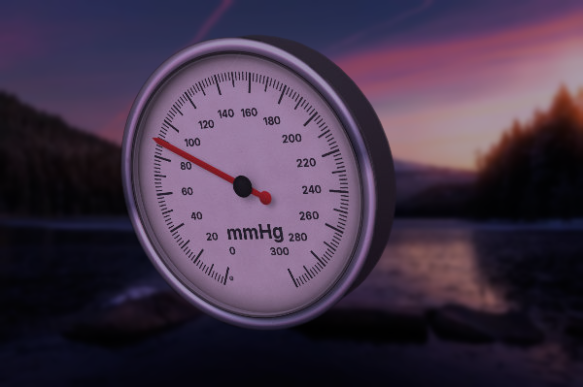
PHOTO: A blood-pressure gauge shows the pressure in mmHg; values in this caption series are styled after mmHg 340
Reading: mmHg 90
